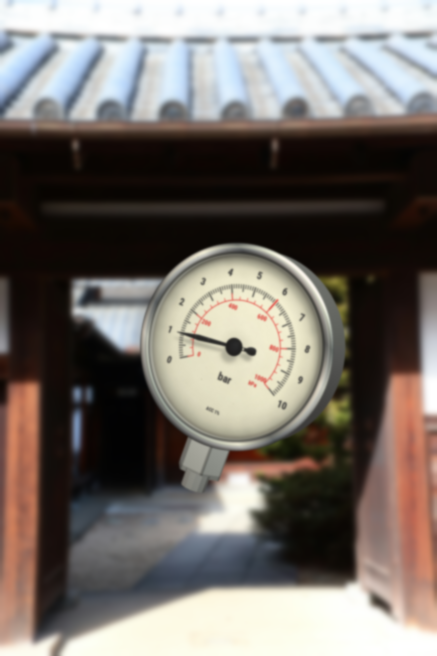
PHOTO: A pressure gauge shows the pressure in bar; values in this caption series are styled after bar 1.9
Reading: bar 1
